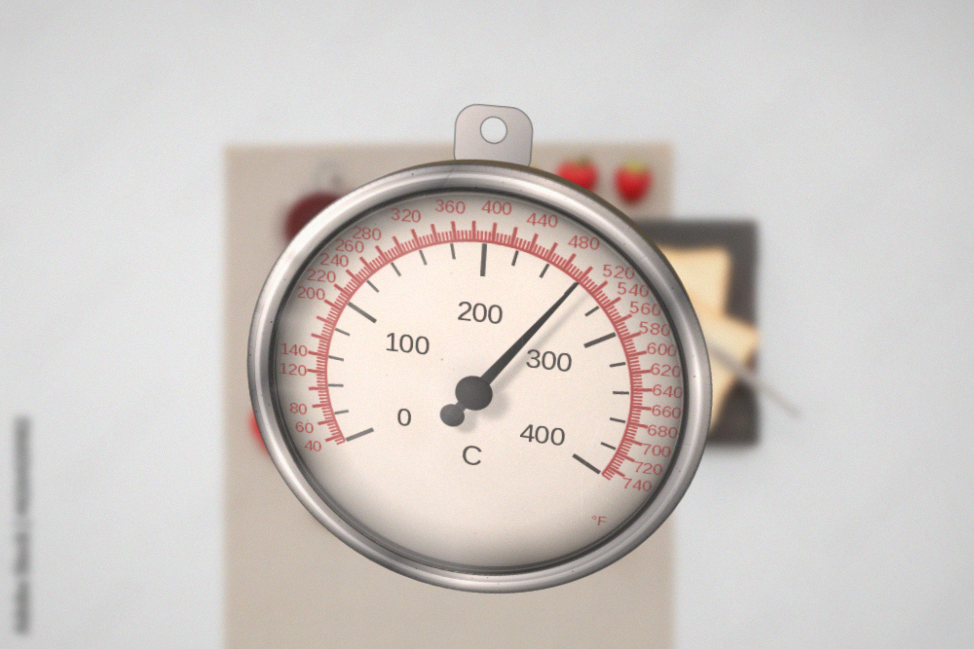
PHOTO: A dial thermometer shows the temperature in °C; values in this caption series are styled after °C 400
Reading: °C 260
